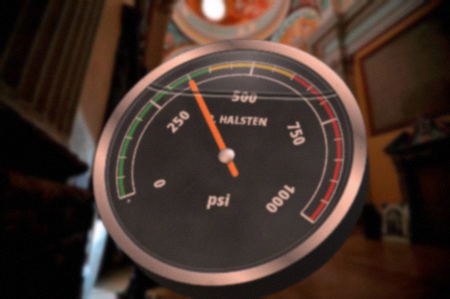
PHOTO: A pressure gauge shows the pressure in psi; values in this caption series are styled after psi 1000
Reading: psi 350
